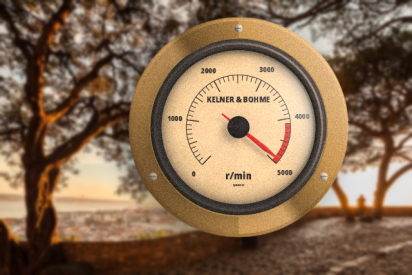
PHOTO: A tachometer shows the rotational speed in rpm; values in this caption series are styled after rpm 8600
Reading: rpm 4900
